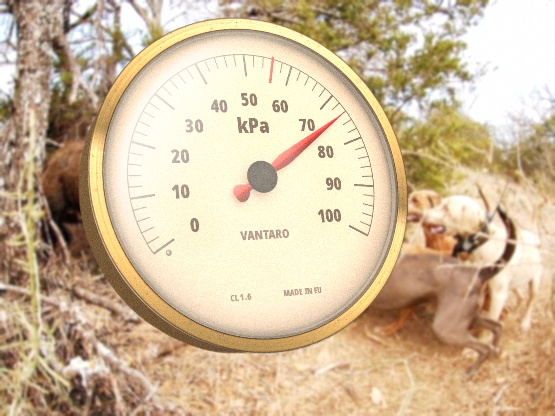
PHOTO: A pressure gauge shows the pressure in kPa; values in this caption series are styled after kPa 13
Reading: kPa 74
